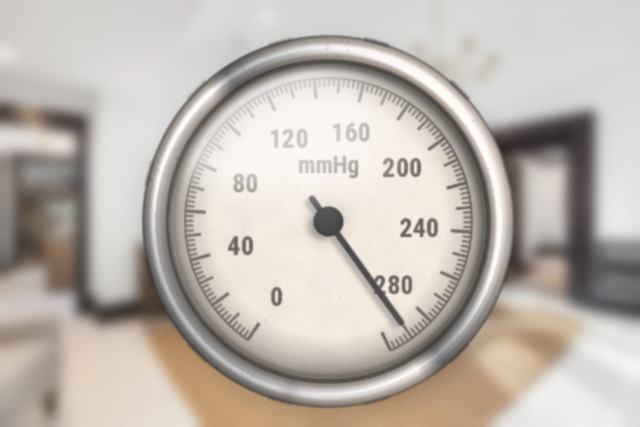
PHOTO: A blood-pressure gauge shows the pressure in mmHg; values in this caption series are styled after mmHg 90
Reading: mmHg 290
